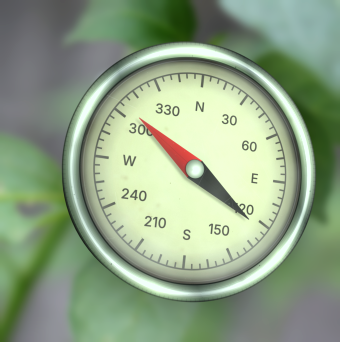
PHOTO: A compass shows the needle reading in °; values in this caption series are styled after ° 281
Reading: ° 305
